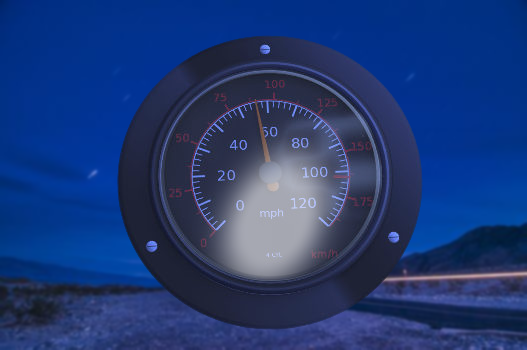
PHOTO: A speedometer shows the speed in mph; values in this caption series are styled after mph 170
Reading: mph 56
